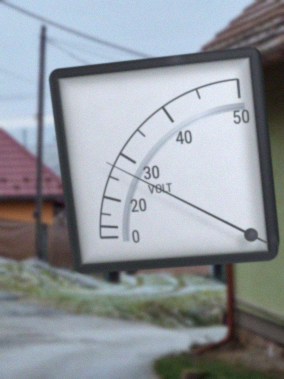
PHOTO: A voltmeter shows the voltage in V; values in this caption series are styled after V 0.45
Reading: V 27.5
